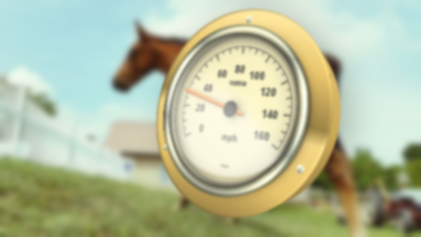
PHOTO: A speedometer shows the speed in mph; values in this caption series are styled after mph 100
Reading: mph 30
